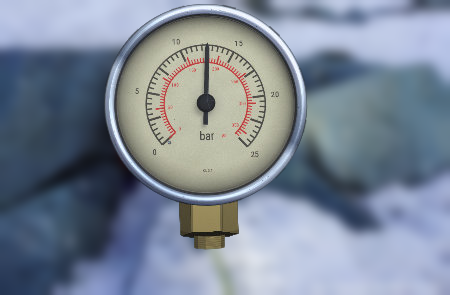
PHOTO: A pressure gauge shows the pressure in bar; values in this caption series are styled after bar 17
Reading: bar 12.5
